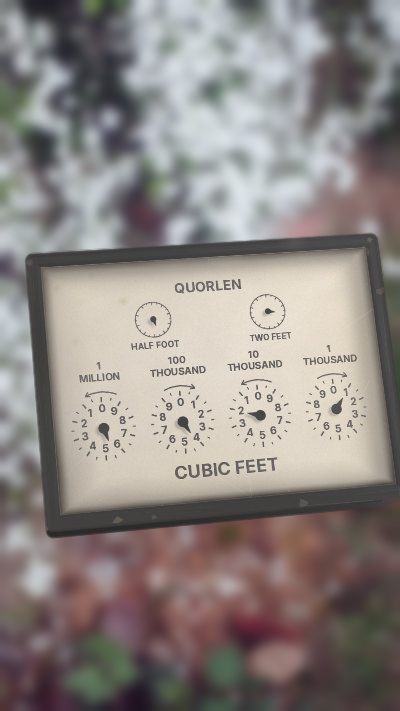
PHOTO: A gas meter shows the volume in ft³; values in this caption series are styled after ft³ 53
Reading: ft³ 542100
